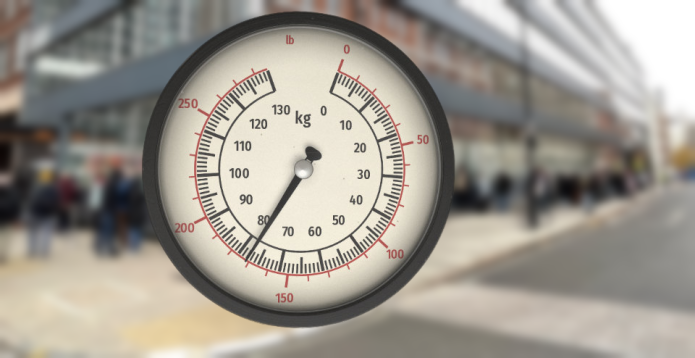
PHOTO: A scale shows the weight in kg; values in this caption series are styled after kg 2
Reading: kg 78
